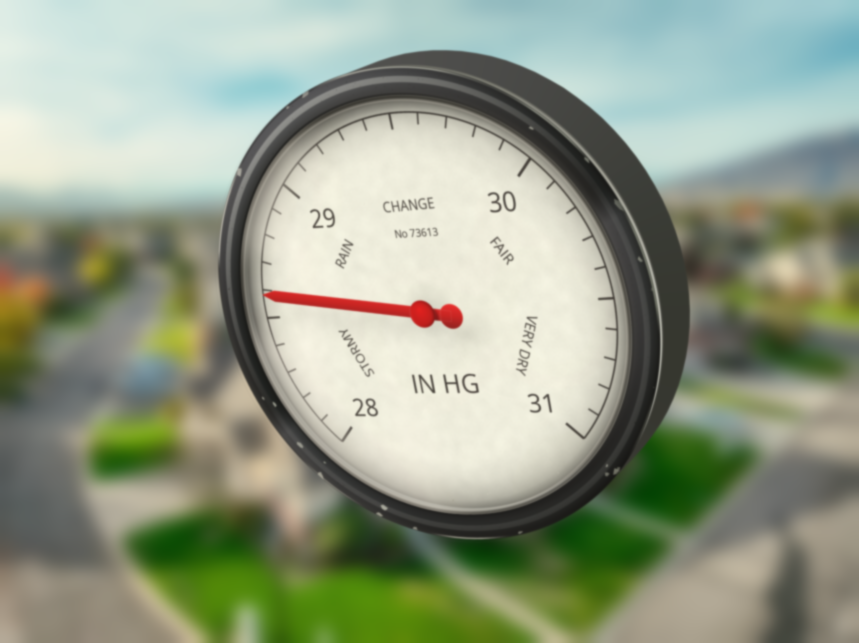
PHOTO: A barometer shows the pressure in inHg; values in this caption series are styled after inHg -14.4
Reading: inHg 28.6
